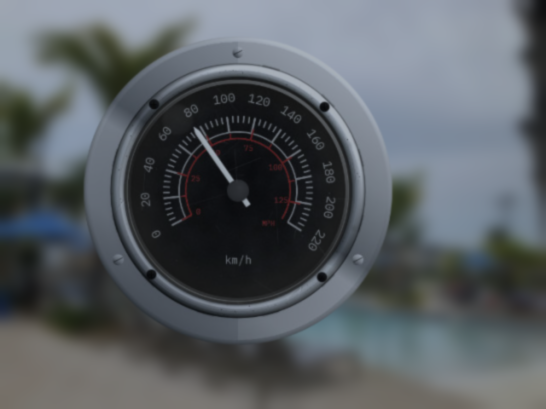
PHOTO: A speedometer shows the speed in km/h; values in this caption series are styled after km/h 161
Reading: km/h 76
